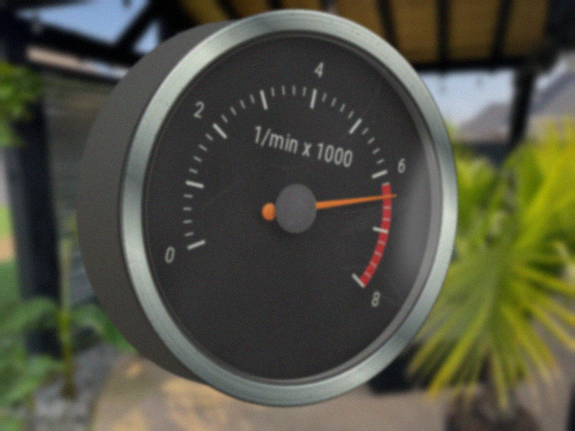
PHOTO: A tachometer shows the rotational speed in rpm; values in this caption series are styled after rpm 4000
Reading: rpm 6400
